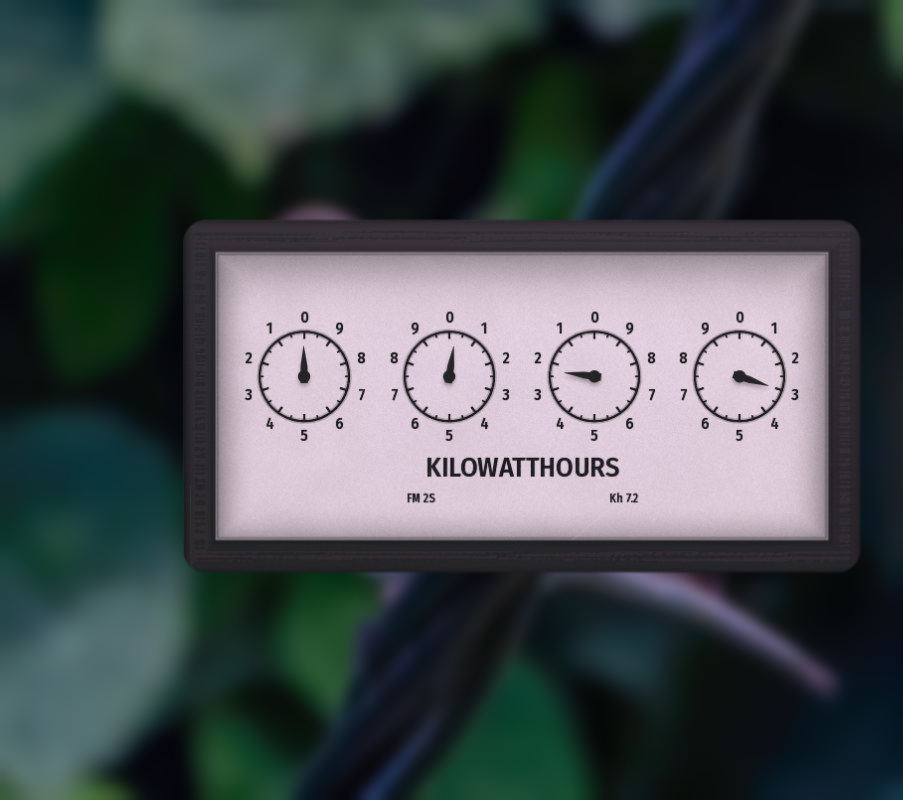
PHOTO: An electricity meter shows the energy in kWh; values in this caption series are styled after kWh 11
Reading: kWh 23
